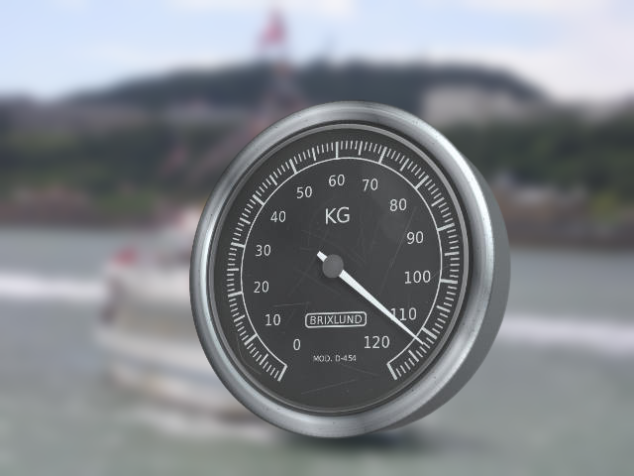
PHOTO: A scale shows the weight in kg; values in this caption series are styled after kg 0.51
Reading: kg 112
